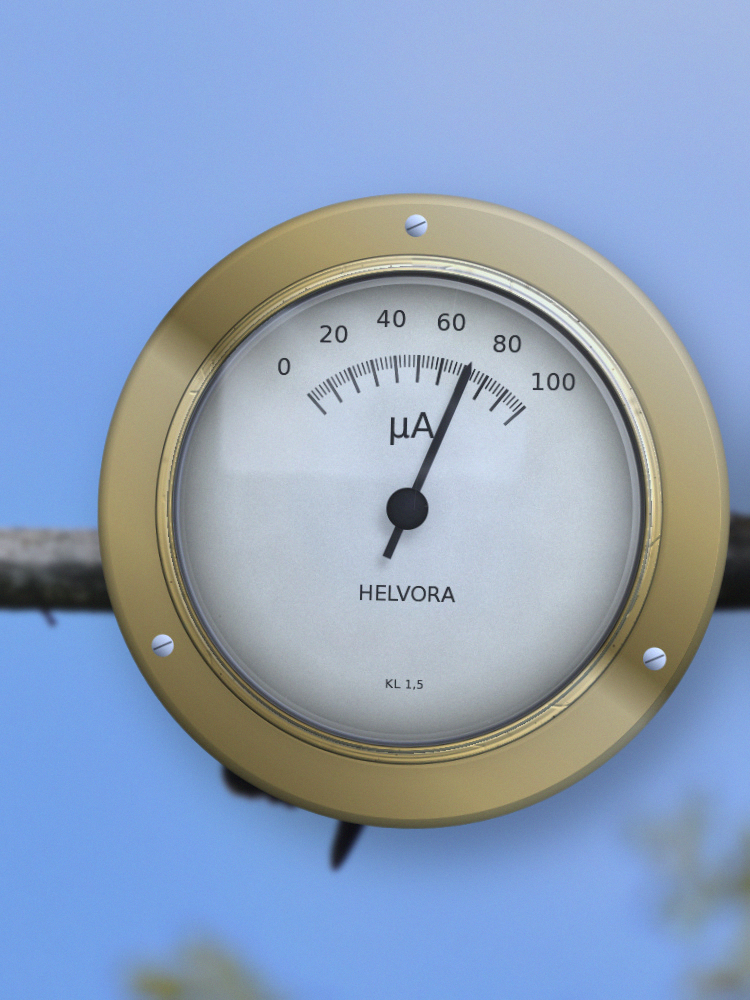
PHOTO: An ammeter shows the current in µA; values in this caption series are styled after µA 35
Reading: µA 72
